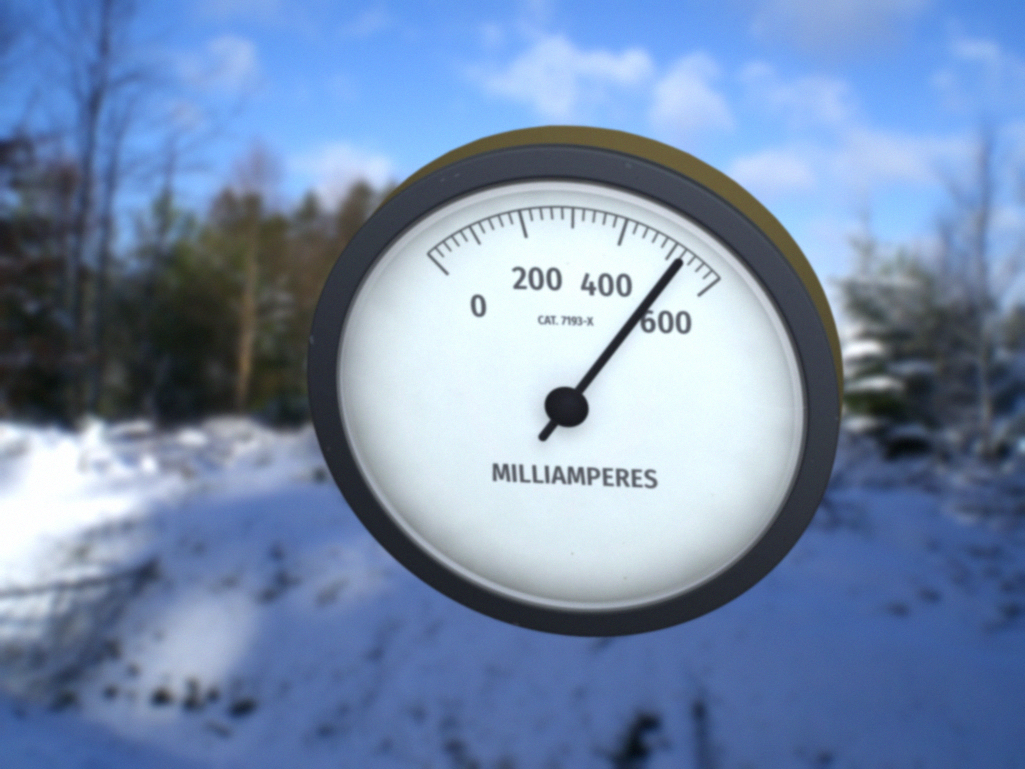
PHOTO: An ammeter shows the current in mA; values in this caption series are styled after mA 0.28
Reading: mA 520
